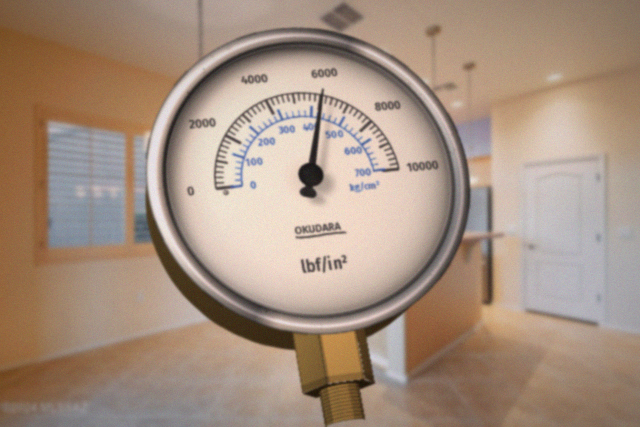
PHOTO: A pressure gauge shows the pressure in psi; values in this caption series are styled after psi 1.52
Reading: psi 6000
